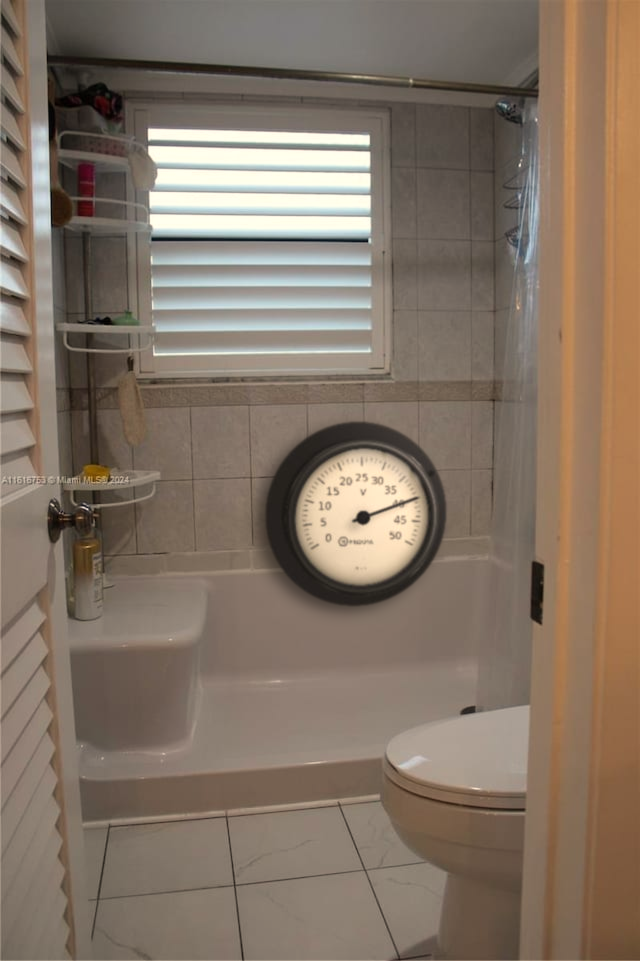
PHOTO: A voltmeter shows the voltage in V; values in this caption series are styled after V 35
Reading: V 40
